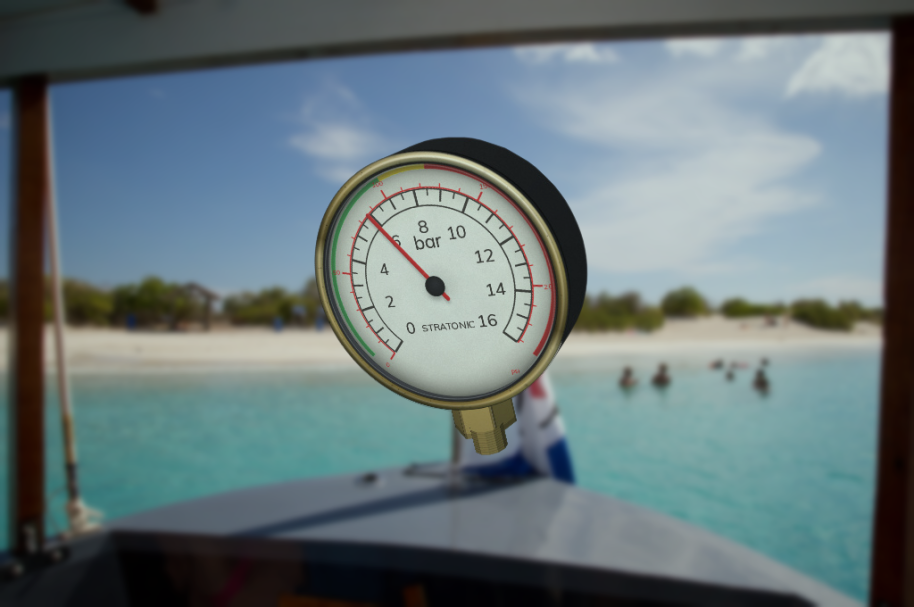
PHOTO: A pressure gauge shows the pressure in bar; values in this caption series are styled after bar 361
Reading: bar 6
